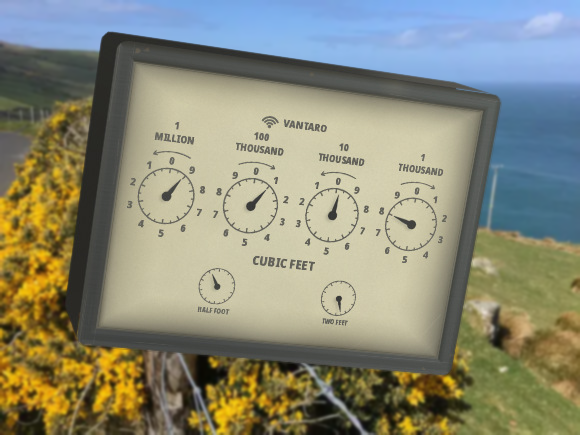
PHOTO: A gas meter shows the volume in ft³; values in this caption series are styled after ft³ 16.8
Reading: ft³ 909800
